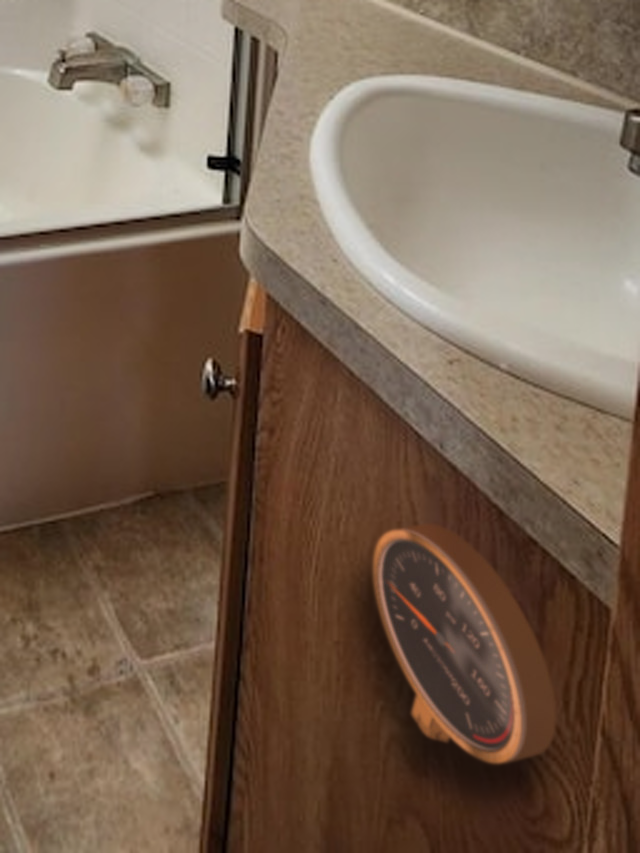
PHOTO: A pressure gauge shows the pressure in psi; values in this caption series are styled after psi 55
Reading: psi 20
